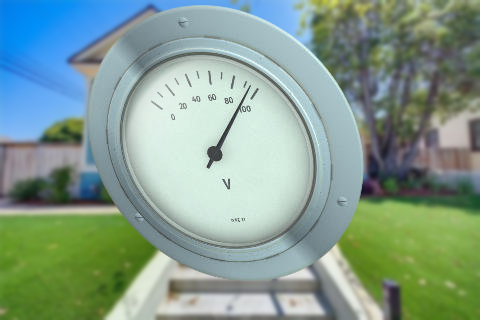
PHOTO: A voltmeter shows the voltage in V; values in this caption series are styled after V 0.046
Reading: V 95
